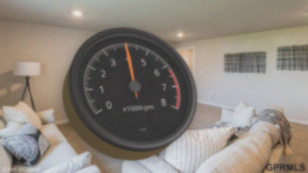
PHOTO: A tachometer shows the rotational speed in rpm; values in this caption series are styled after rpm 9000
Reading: rpm 4000
